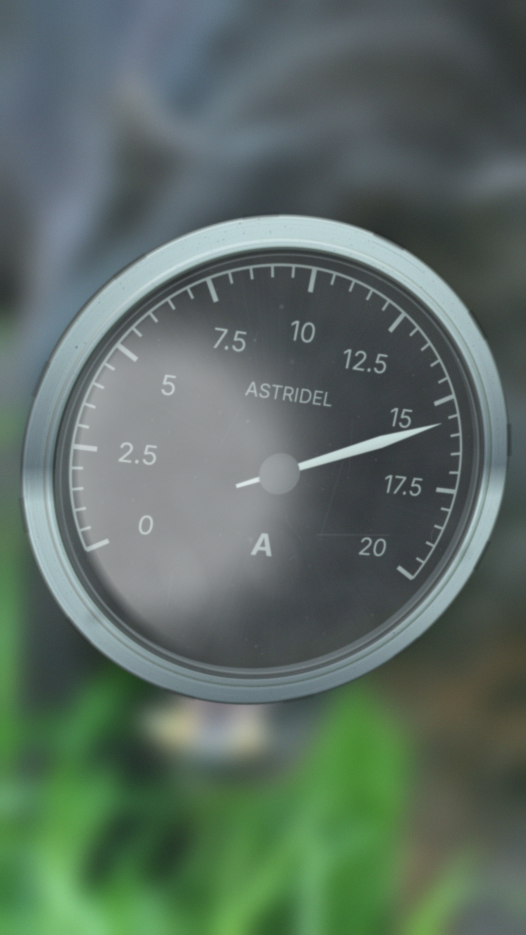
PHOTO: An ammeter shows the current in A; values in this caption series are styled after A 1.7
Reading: A 15.5
